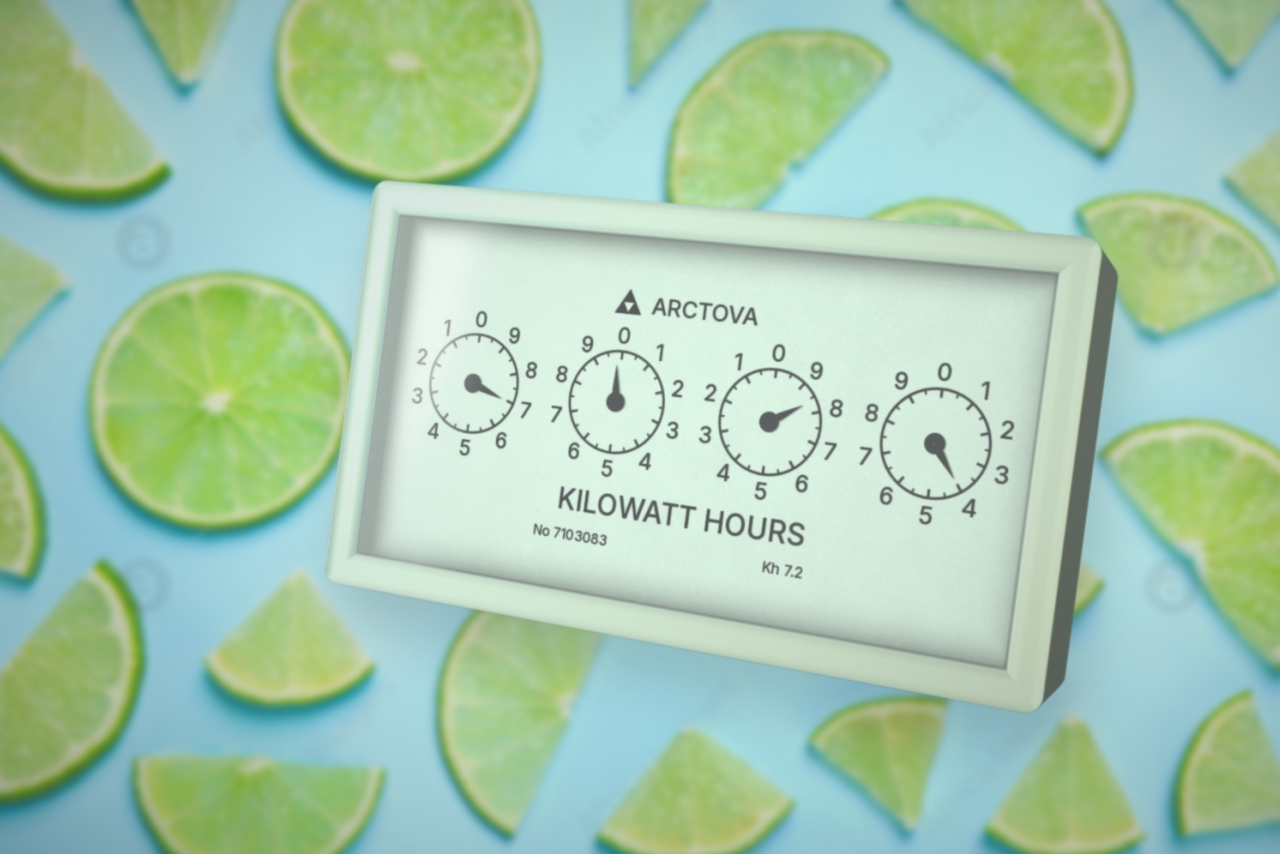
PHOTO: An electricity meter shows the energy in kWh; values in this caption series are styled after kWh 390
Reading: kWh 6984
